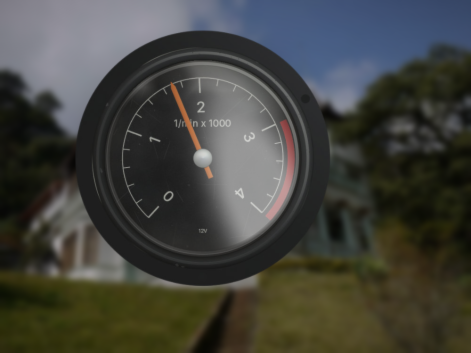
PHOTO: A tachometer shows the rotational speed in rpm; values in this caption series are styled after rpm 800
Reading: rpm 1700
